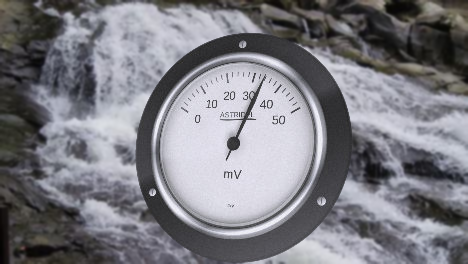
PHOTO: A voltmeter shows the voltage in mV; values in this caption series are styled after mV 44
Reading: mV 34
